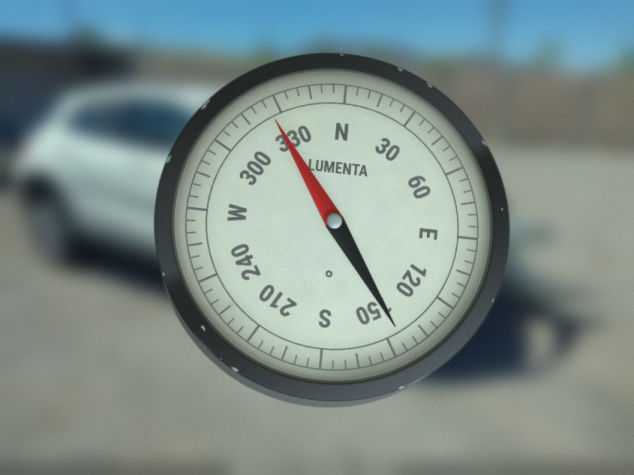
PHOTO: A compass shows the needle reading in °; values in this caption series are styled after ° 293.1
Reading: ° 325
